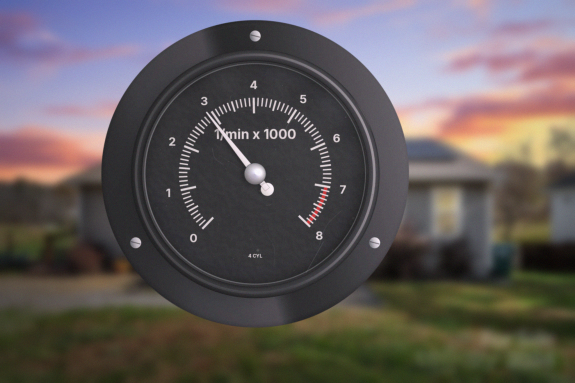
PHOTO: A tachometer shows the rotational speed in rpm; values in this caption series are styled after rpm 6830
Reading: rpm 2900
